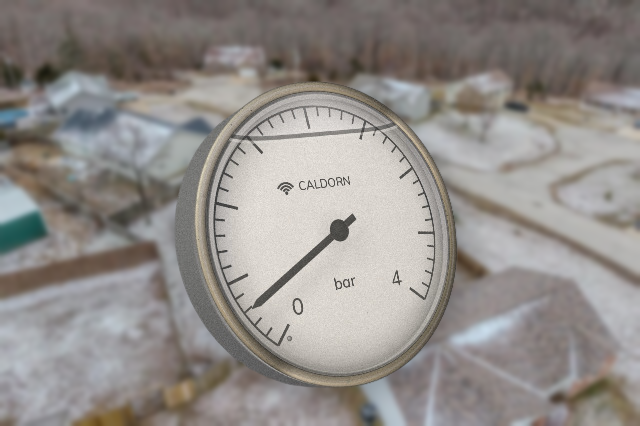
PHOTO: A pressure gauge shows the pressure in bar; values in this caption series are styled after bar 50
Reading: bar 0.3
